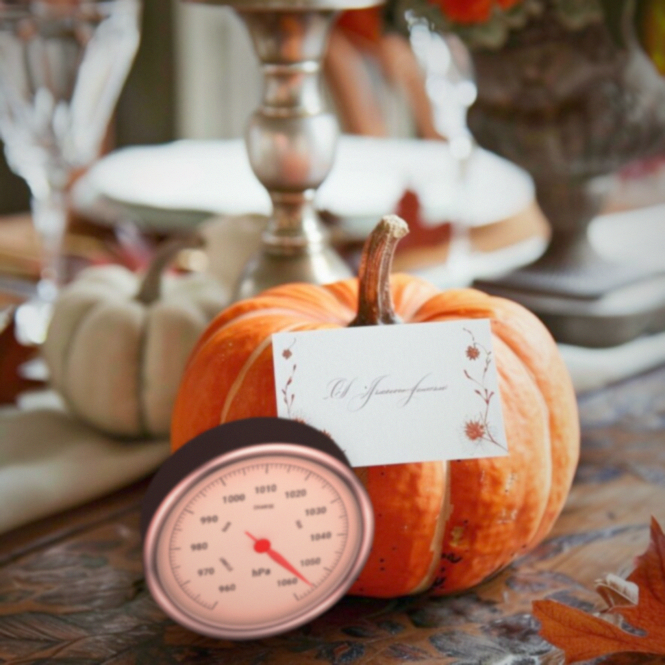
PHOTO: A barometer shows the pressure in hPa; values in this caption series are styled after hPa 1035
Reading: hPa 1055
